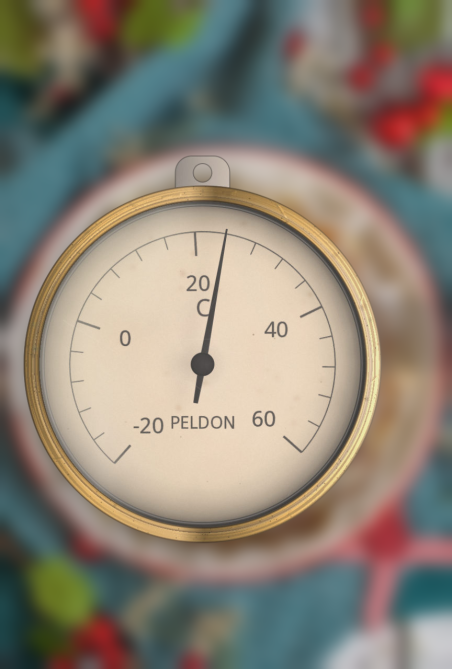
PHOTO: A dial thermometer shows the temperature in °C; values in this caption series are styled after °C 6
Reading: °C 24
